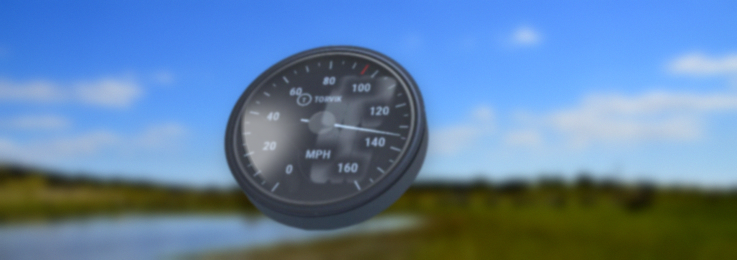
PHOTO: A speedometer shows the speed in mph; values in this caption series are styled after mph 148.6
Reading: mph 135
